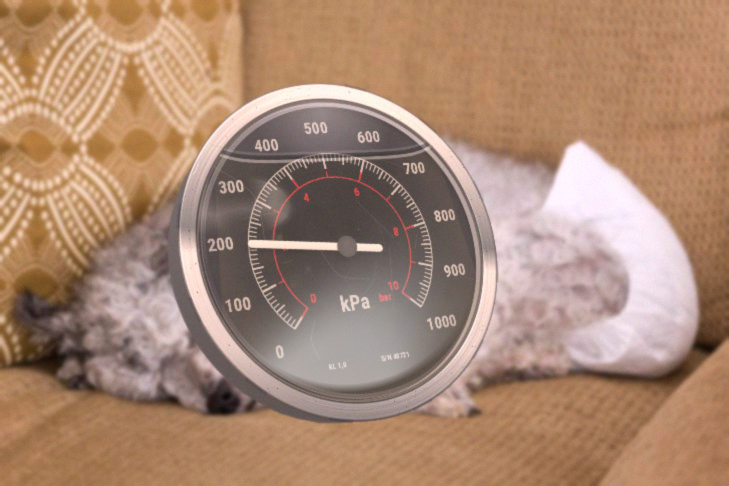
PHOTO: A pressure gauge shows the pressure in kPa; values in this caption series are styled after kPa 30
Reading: kPa 200
